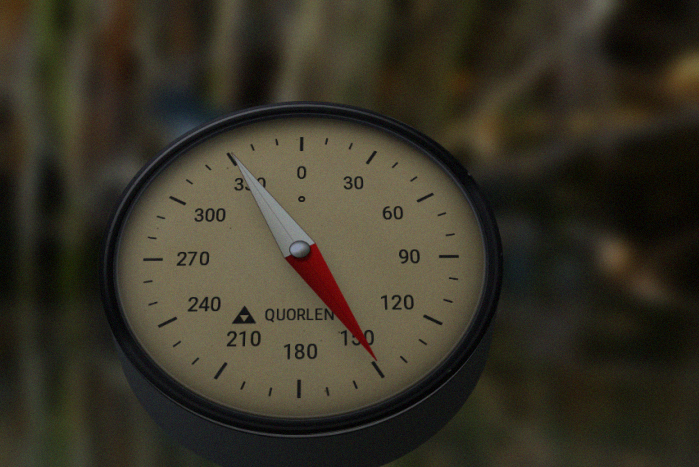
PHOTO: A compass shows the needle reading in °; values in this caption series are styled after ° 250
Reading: ° 150
